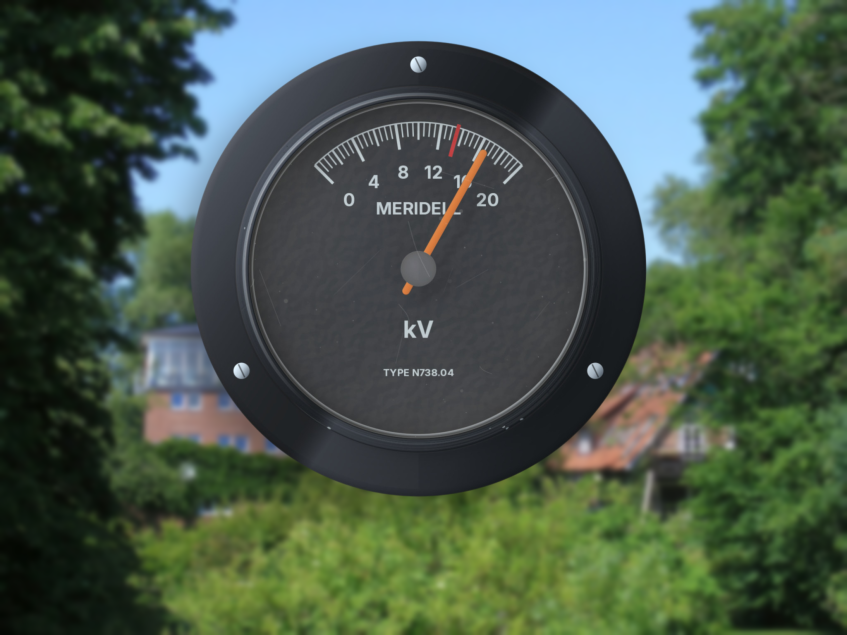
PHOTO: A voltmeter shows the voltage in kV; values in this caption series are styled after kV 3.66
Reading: kV 16.5
